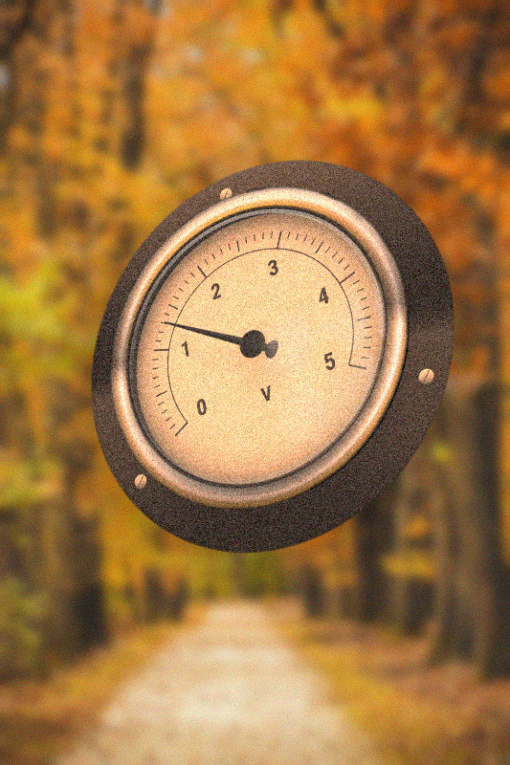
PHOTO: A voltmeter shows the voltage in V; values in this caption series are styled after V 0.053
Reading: V 1.3
